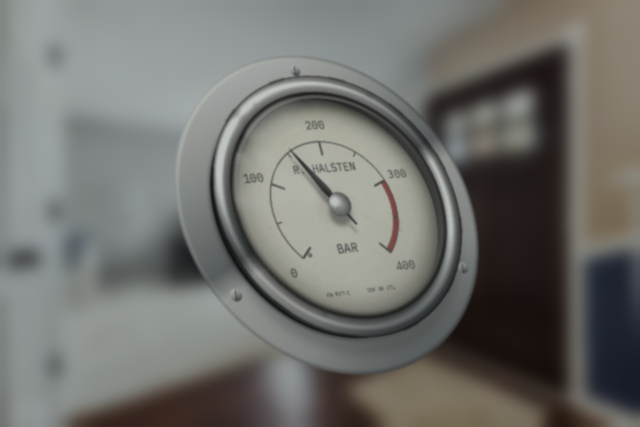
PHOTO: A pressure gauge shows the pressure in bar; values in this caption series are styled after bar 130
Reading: bar 150
